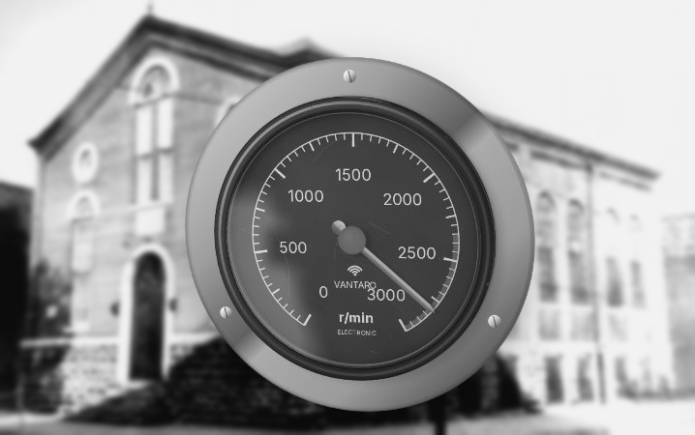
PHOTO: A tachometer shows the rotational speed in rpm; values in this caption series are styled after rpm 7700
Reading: rpm 2800
